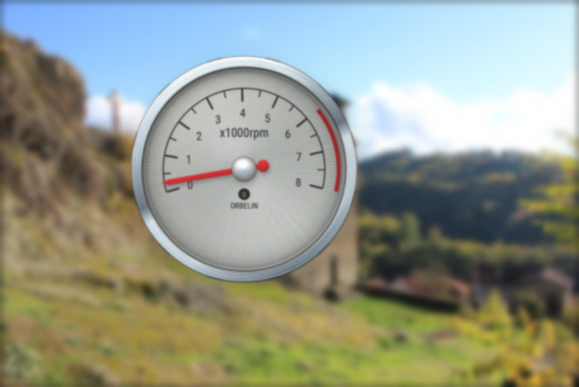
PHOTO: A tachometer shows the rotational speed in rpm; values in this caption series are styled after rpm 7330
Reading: rpm 250
